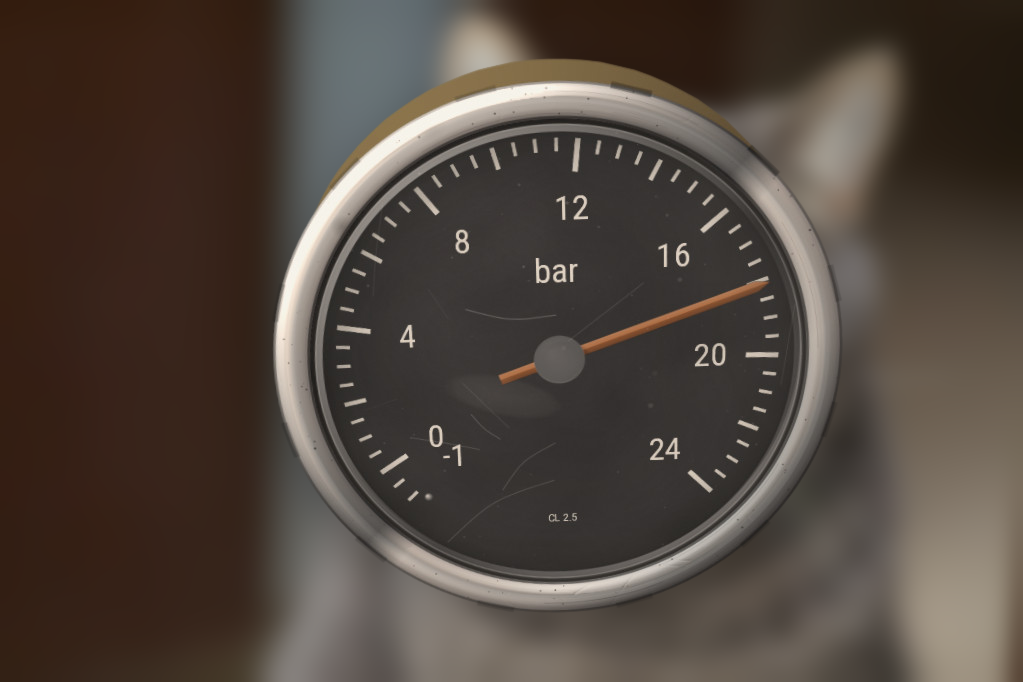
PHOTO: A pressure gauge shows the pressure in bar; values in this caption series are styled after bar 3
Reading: bar 18
